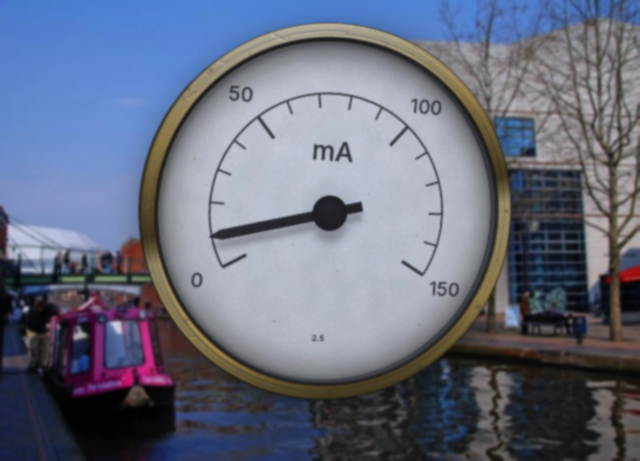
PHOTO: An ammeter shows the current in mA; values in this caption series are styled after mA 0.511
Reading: mA 10
